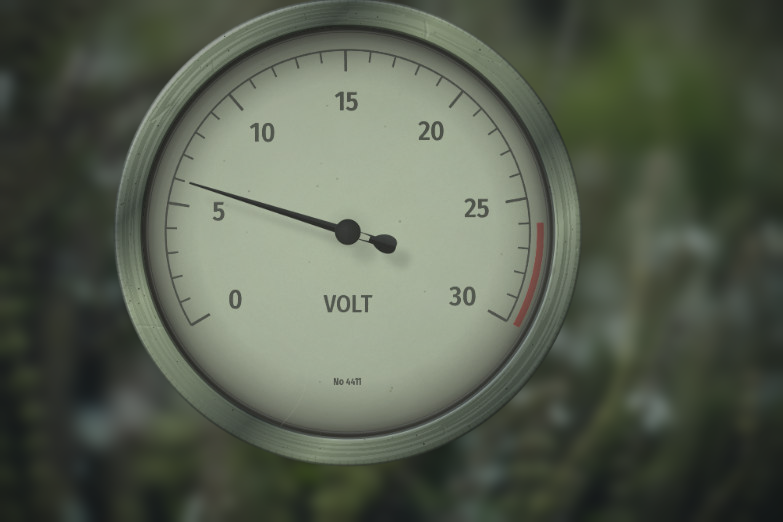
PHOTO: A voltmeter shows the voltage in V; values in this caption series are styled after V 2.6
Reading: V 6
